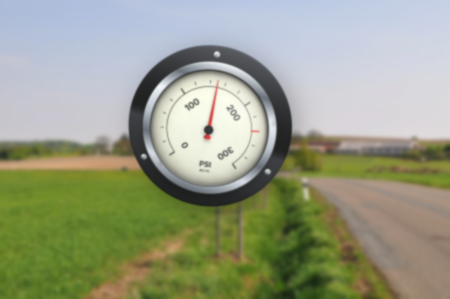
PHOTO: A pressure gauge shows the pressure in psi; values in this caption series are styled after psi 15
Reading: psi 150
